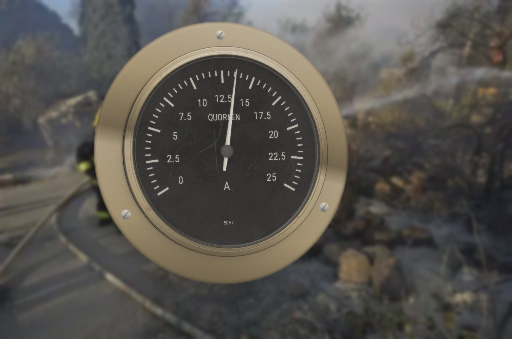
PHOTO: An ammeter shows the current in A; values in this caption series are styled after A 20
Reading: A 13.5
